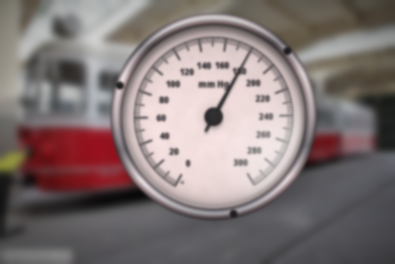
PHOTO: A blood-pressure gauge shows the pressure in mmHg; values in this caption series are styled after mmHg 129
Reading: mmHg 180
